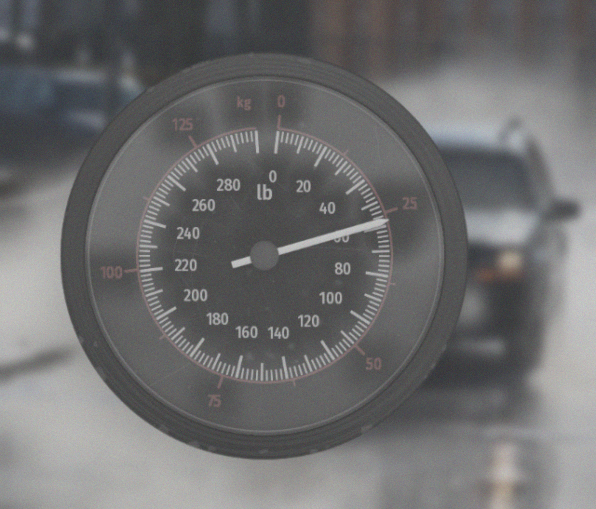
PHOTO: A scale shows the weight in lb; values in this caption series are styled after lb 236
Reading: lb 58
